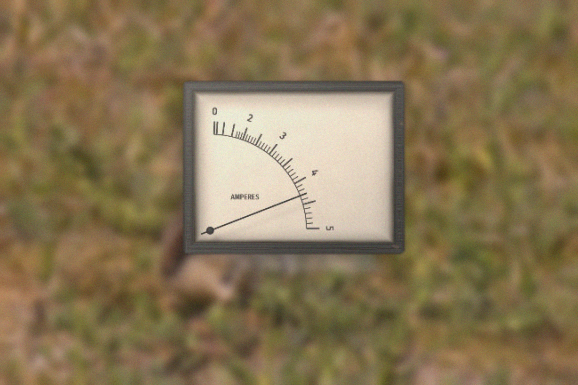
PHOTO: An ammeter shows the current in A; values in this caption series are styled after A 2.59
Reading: A 4.3
